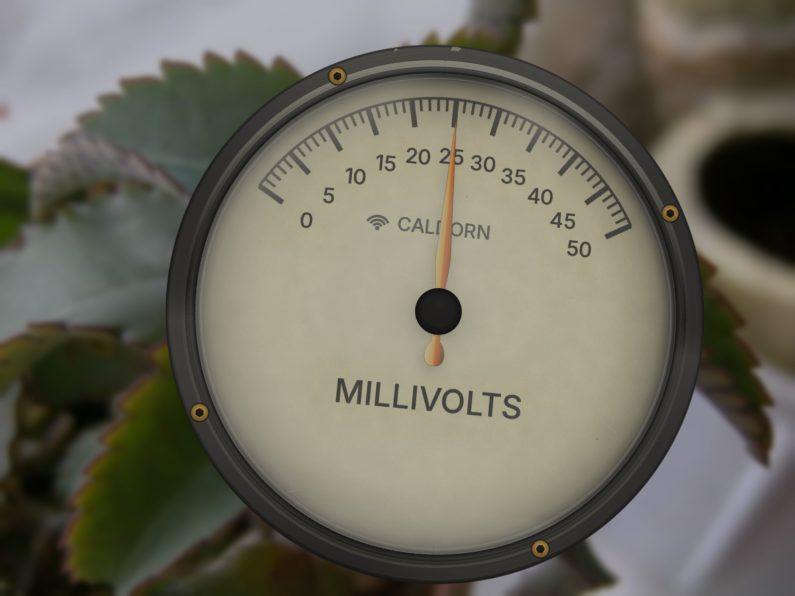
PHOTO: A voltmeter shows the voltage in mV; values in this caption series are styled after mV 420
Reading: mV 25
